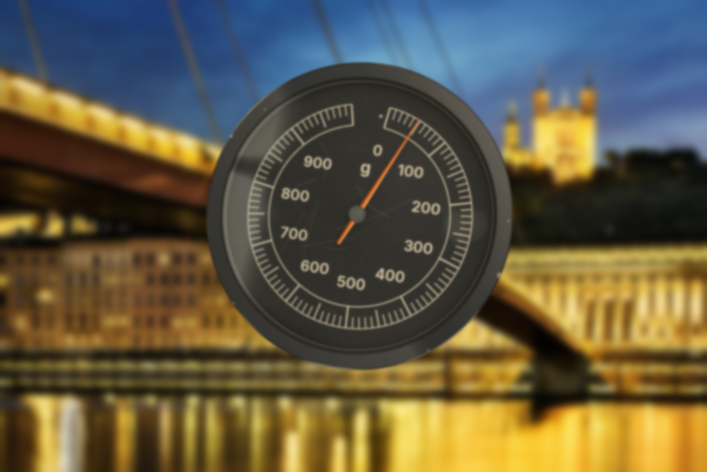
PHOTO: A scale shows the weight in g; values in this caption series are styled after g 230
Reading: g 50
